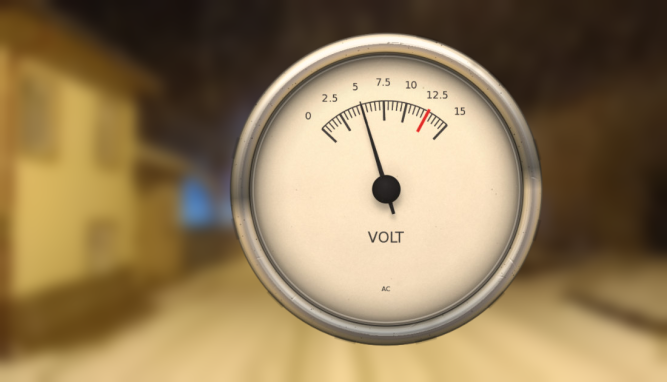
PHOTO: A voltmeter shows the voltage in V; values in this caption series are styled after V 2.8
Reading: V 5
